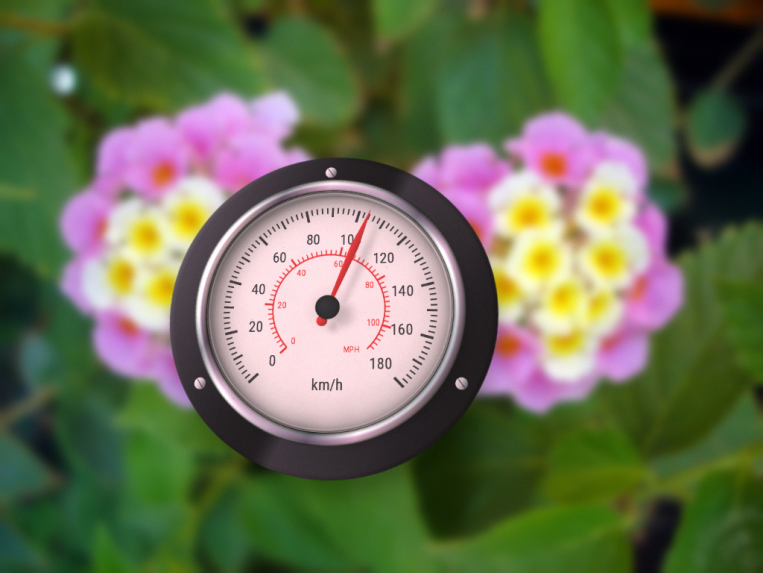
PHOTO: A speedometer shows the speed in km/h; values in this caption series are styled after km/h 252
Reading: km/h 104
